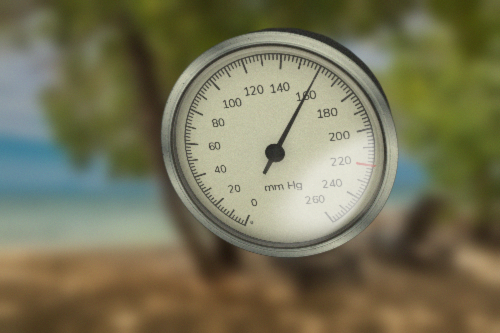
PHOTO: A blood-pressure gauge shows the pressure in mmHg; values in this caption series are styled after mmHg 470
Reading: mmHg 160
